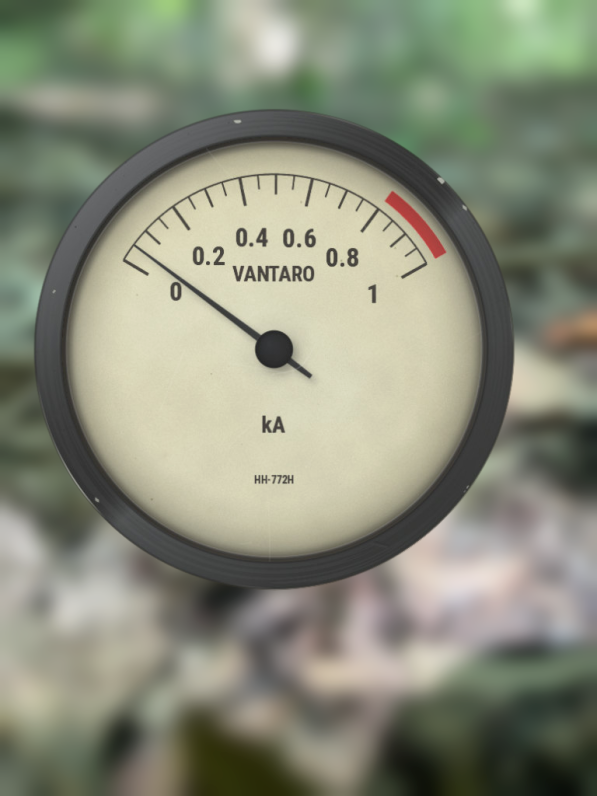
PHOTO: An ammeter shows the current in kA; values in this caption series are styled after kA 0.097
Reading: kA 0.05
